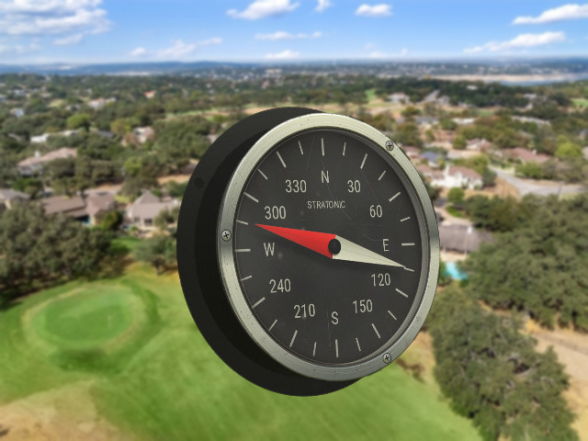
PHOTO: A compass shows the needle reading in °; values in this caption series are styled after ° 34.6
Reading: ° 285
